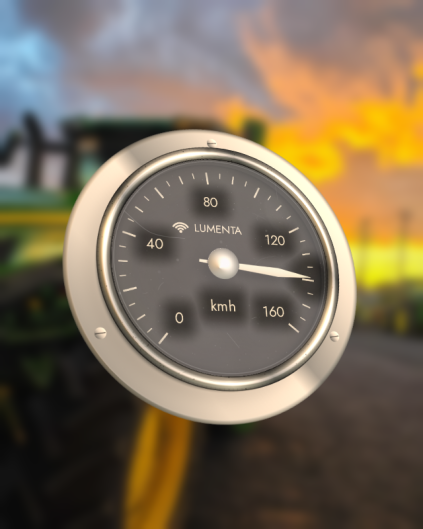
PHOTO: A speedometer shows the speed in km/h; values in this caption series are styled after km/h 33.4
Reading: km/h 140
